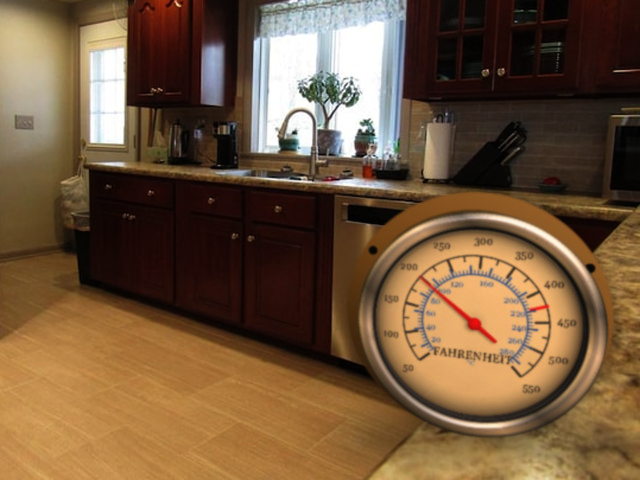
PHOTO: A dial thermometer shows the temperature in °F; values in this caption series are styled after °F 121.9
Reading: °F 200
